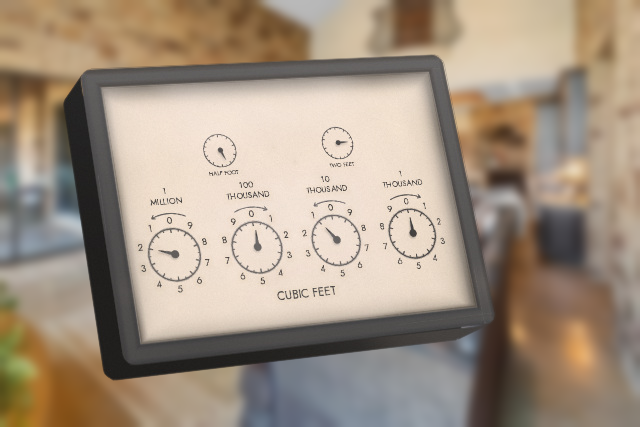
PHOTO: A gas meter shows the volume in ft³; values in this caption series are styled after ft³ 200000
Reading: ft³ 201000
